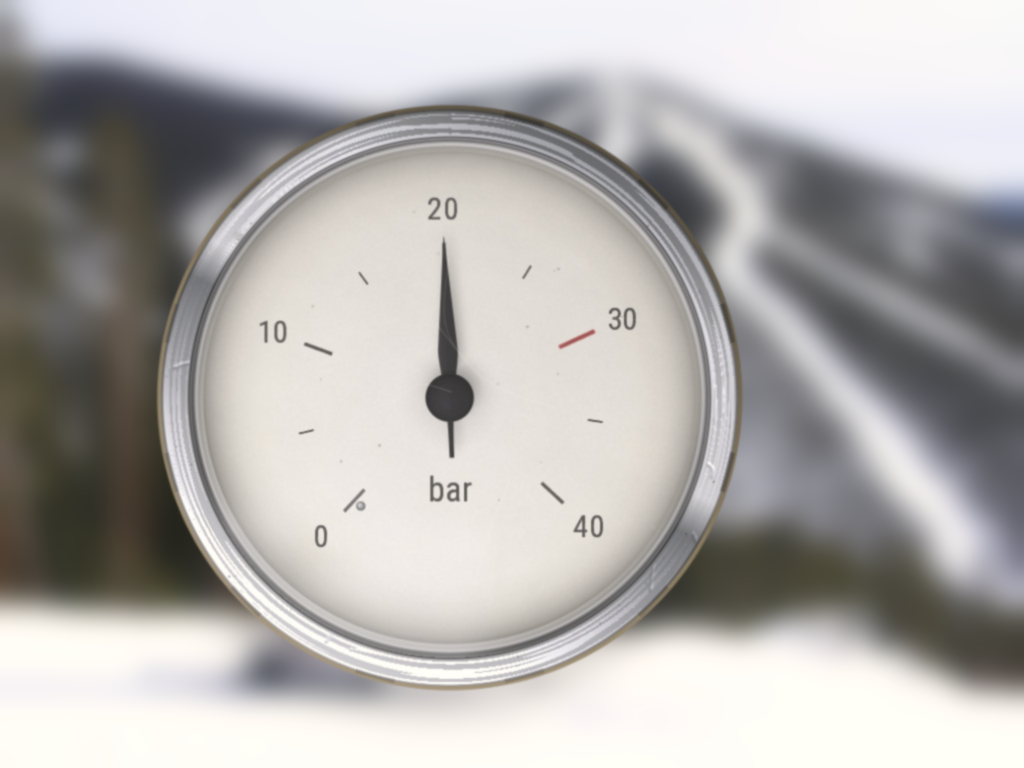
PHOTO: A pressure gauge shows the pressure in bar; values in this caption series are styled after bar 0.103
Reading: bar 20
